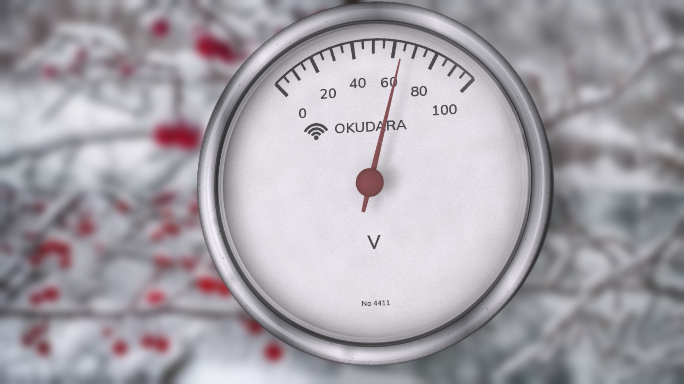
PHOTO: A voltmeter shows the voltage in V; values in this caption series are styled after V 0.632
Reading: V 65
